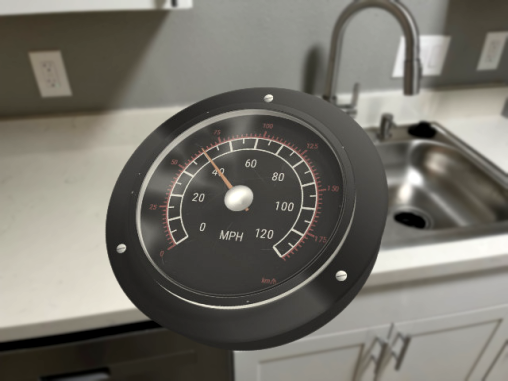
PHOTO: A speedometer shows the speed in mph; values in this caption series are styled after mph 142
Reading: mph 40
